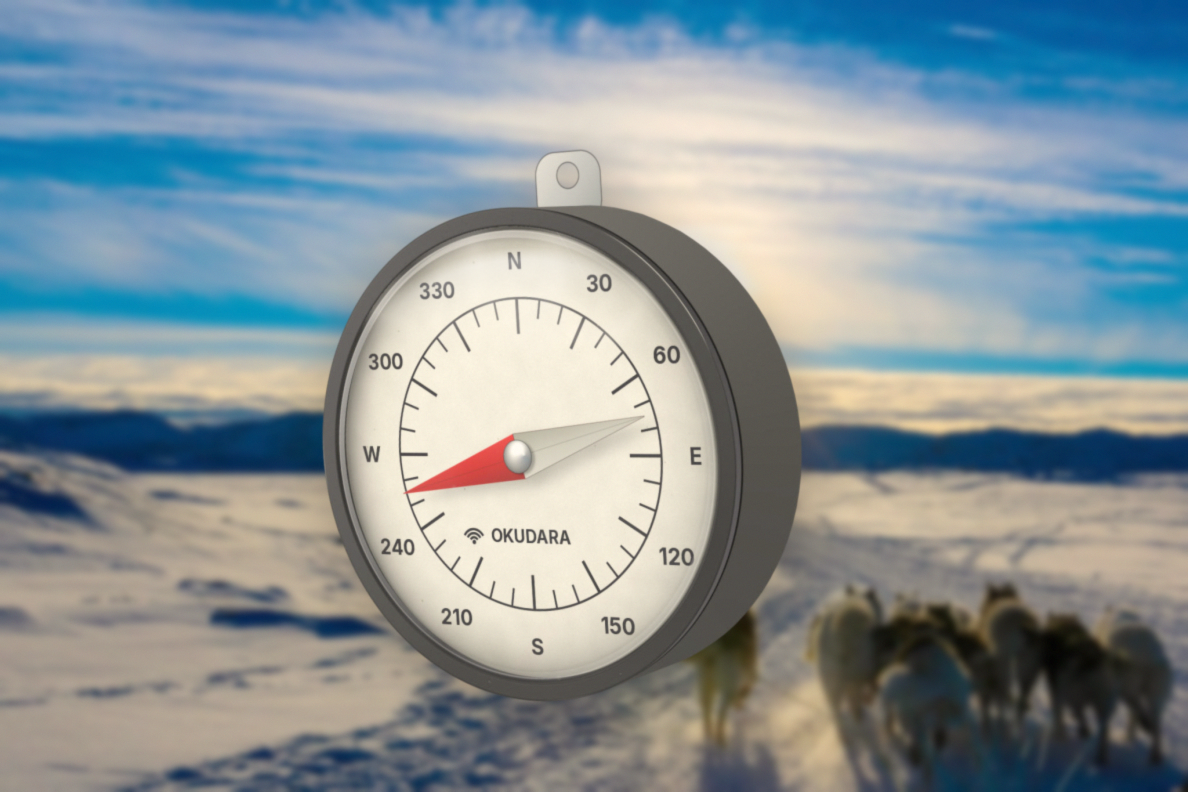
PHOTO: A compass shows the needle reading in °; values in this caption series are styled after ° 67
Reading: ° 255
